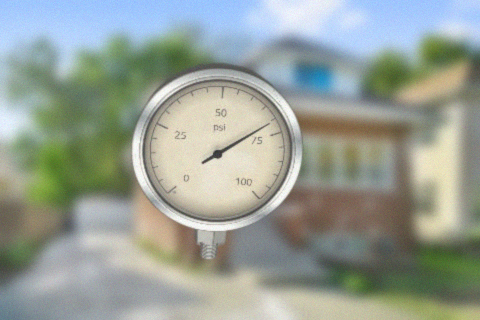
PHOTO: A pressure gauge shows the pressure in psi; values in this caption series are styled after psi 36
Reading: psi 70
